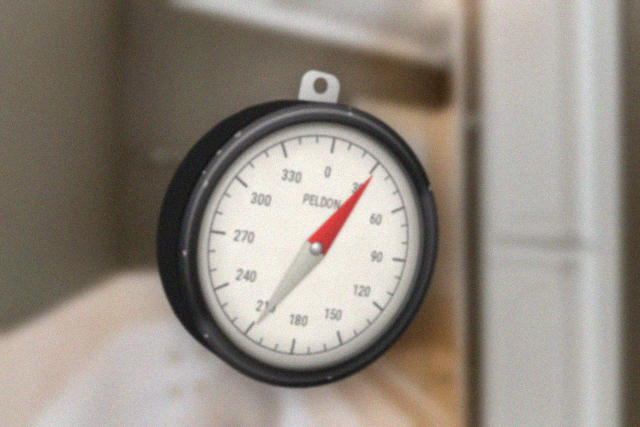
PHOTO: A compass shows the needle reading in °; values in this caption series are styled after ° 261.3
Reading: ° 30
